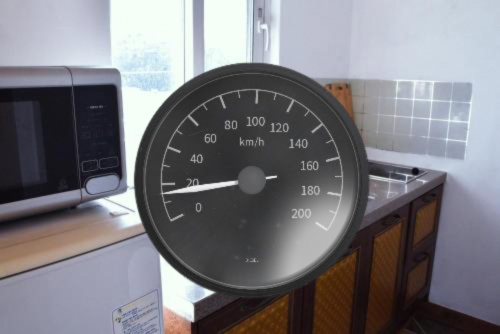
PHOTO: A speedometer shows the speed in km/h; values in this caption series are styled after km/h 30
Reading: km/h 15
